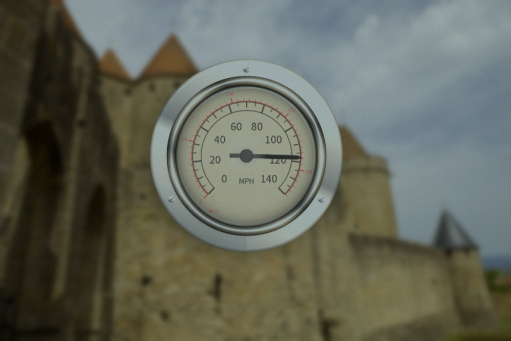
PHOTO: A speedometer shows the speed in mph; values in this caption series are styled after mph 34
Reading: mph 117.5
